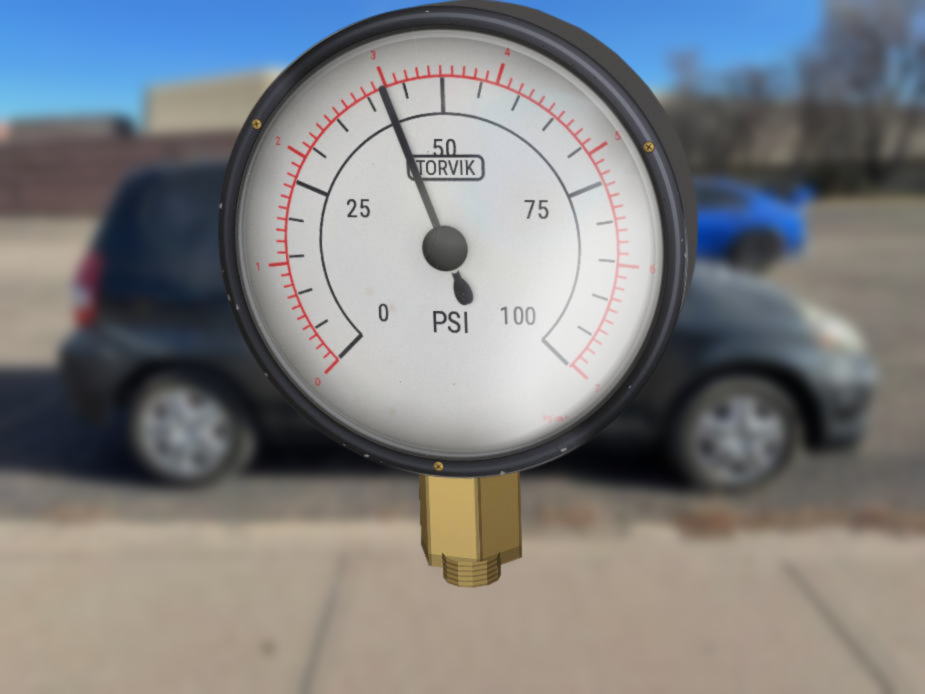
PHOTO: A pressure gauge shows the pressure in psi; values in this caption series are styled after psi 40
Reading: psi 42.5
